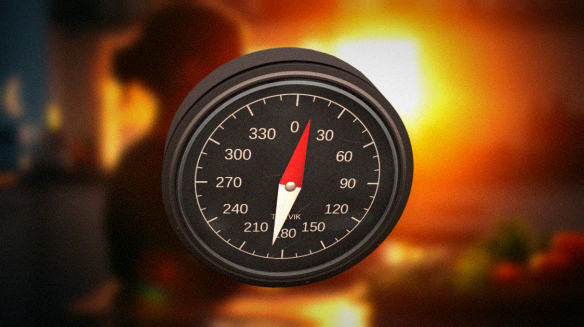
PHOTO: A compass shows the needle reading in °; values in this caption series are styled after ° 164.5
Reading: ° 10
